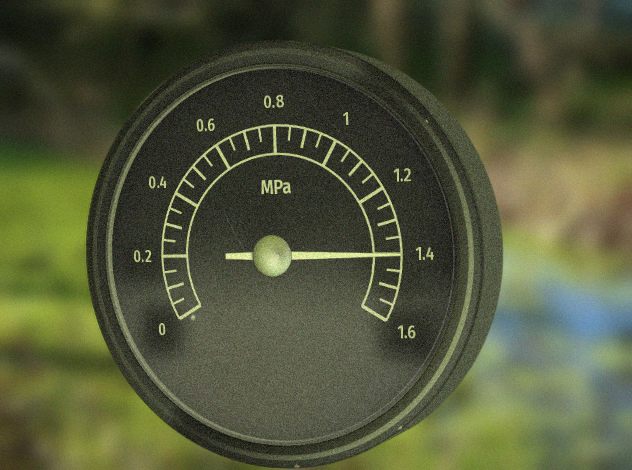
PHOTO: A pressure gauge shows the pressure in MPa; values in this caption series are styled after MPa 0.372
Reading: MPa 1.4
